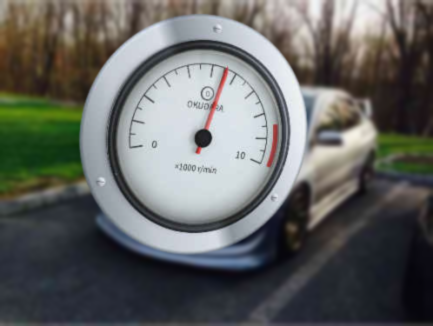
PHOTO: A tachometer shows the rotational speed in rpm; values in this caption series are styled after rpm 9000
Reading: rpm 5500
